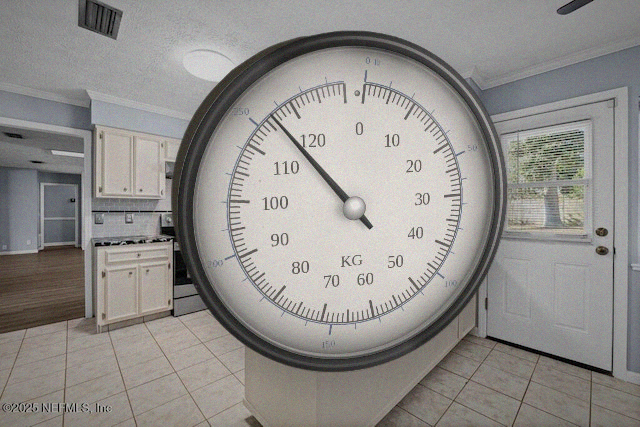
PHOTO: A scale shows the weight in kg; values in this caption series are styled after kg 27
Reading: kg 116
